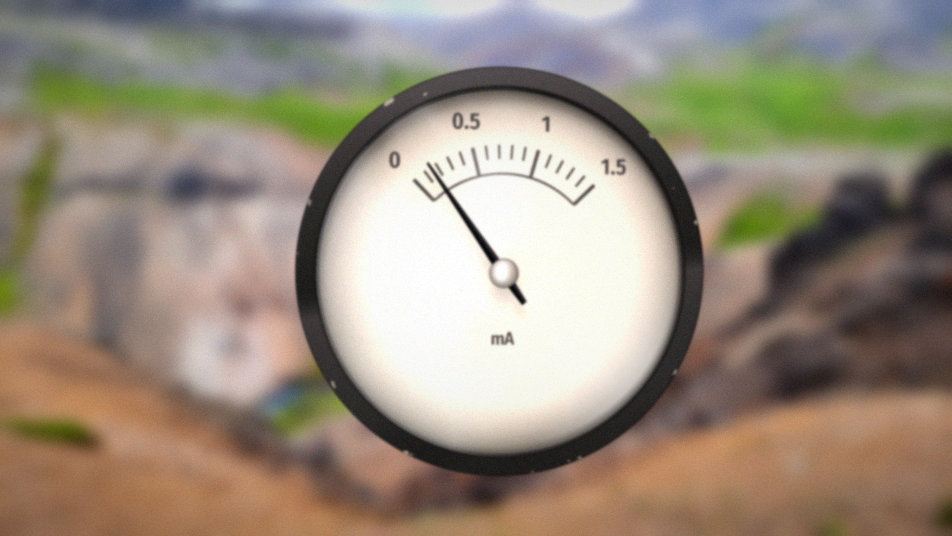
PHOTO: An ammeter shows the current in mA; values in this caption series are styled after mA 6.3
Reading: mA 0.15
